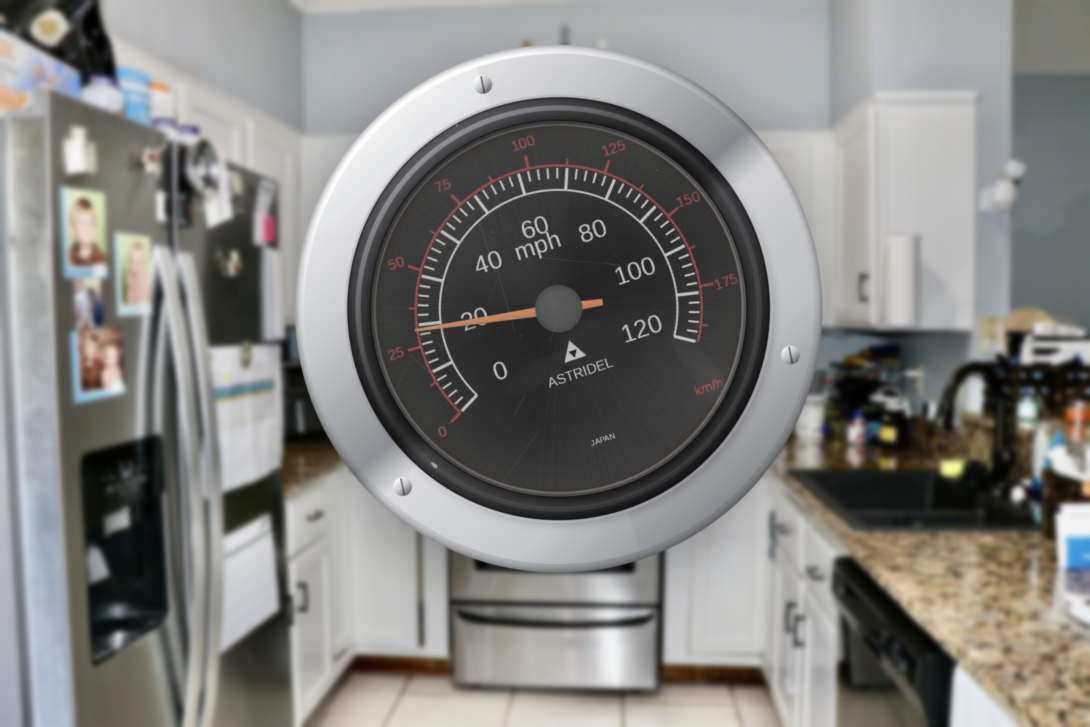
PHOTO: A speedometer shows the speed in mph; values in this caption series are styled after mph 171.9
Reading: mph 19
